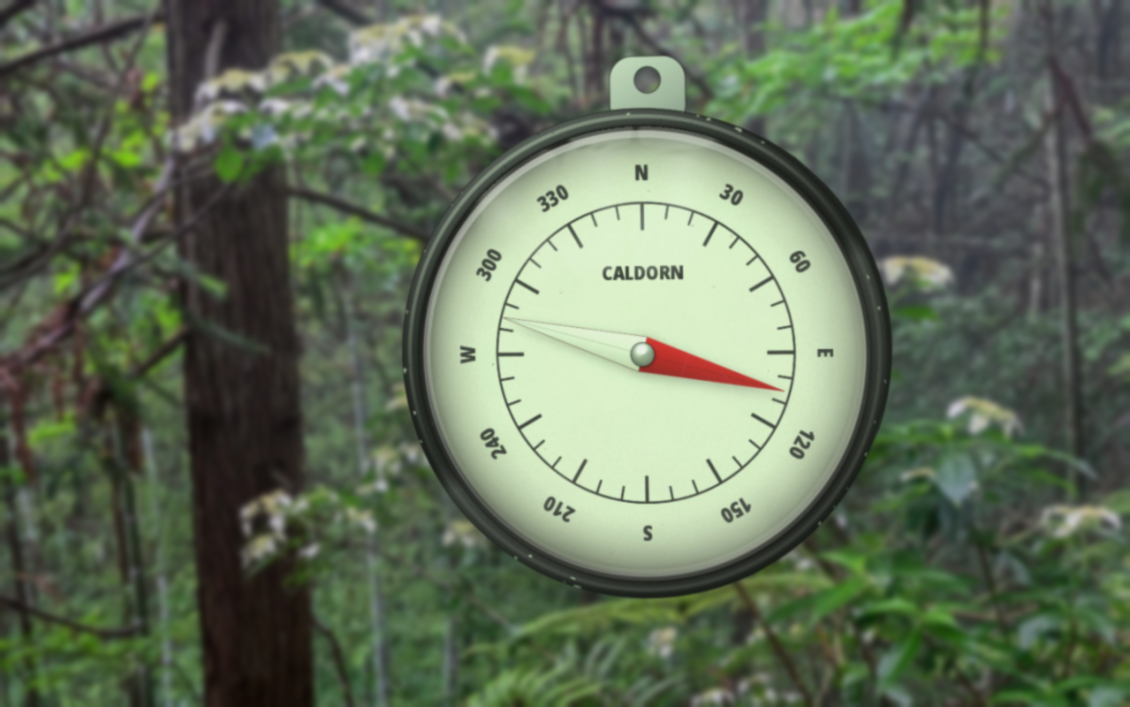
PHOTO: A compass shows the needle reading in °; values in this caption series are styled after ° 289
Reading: ° 105
